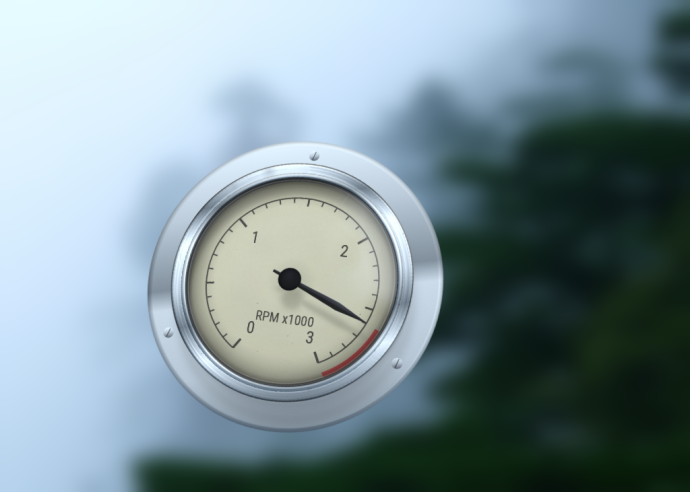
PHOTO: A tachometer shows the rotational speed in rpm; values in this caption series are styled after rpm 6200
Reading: rpm 2600
